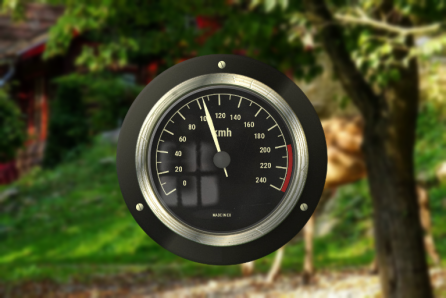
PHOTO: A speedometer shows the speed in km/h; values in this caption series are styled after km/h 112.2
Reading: km/h 105
